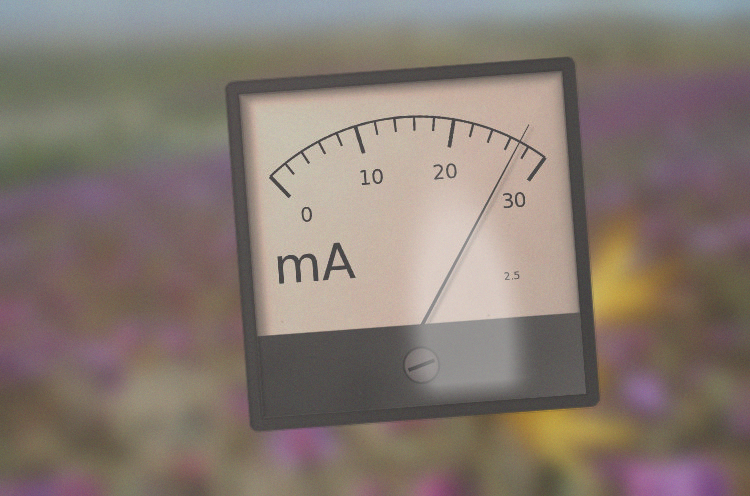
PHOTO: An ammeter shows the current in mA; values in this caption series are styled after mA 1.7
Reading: mA 27
